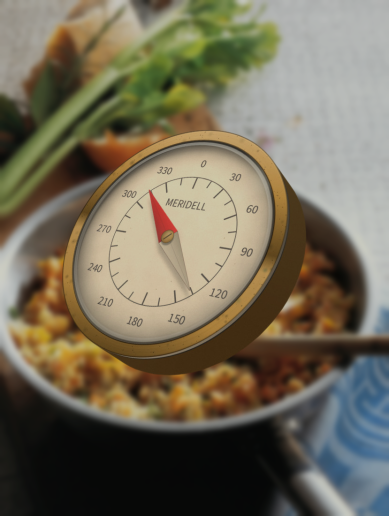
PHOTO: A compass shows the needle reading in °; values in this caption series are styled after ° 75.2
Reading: ° 315
